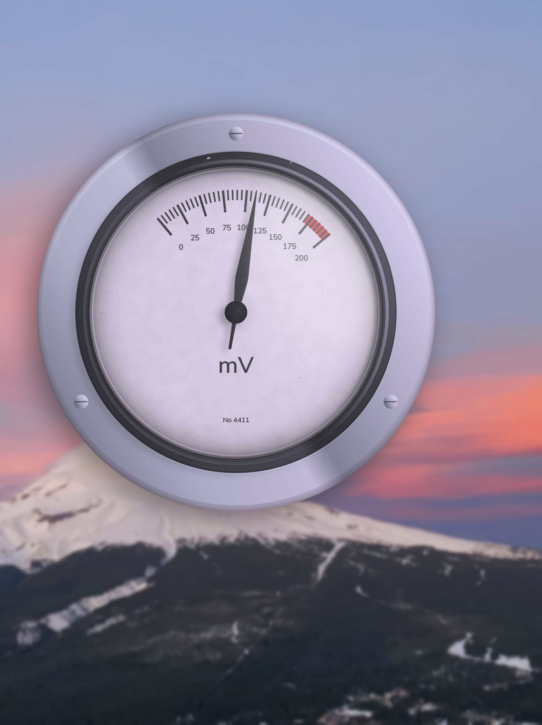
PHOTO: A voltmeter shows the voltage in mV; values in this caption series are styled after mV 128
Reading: mV 110
